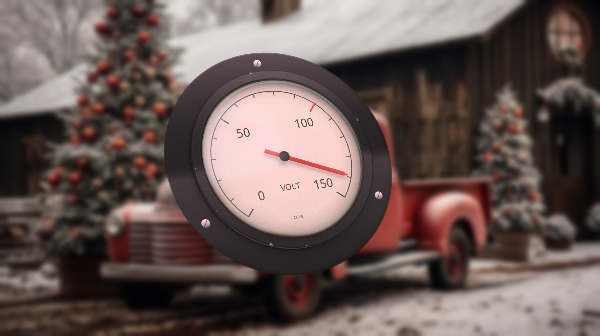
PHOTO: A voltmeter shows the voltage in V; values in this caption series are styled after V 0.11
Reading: V 140
